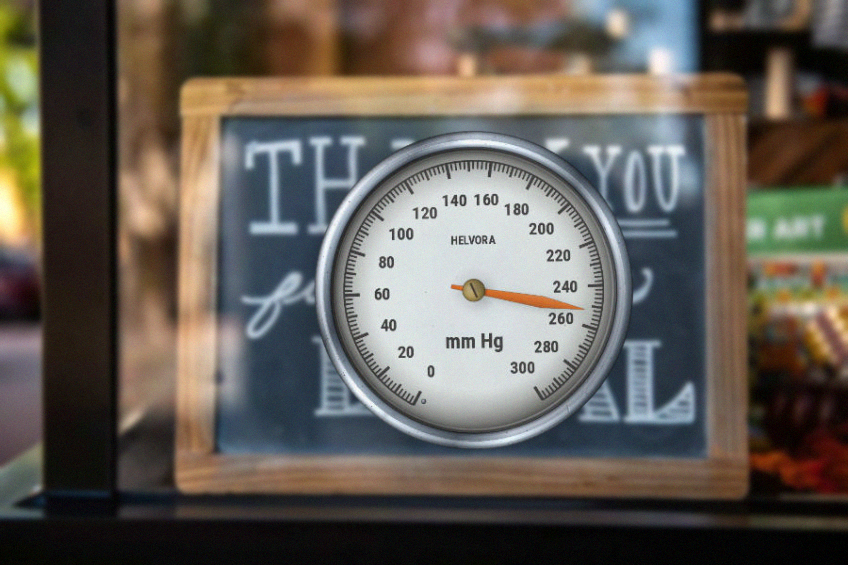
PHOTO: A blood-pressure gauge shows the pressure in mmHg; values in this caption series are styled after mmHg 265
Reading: mmHg 252
